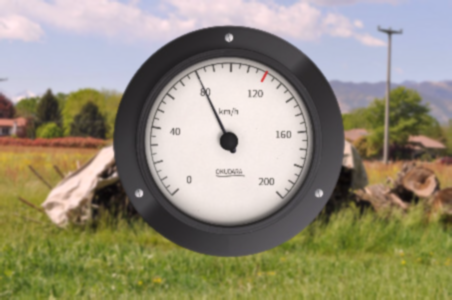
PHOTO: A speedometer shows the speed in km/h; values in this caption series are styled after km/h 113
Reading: km/h 80
